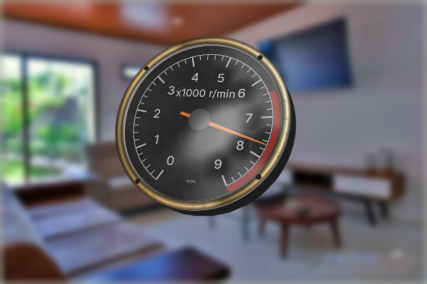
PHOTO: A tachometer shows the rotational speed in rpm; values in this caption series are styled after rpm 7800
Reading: rpm 7700
